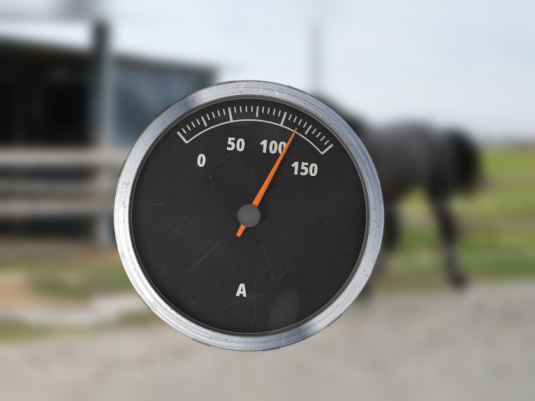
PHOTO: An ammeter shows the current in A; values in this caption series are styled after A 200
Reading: A 115
